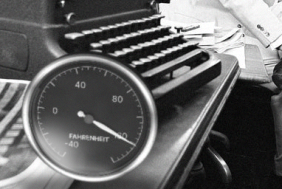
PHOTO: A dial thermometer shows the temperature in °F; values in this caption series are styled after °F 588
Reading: °F 120
